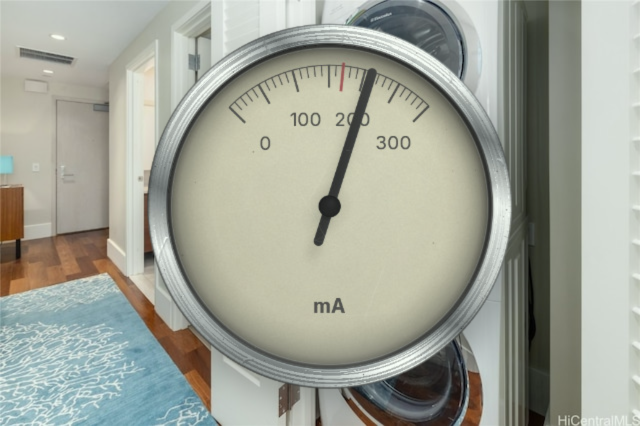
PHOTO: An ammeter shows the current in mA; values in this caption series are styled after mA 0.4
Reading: mA 210
